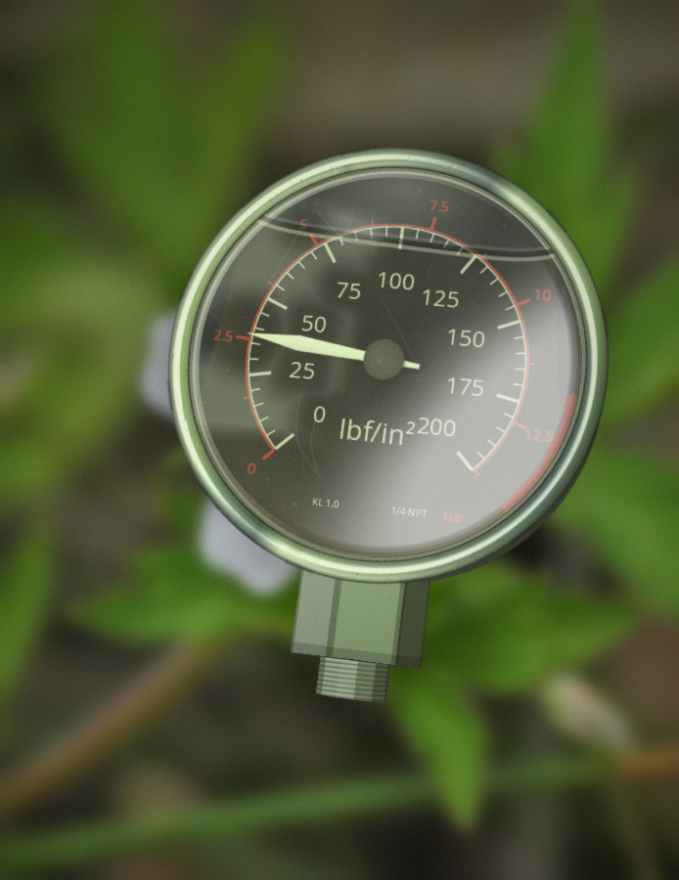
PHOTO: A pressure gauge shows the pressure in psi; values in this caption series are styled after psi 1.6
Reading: psi 37.5
